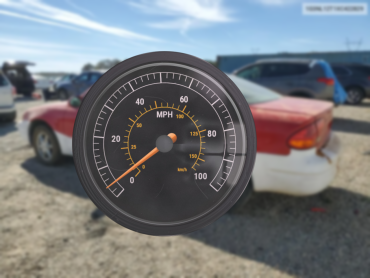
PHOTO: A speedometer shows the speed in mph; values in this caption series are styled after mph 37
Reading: mph 4
